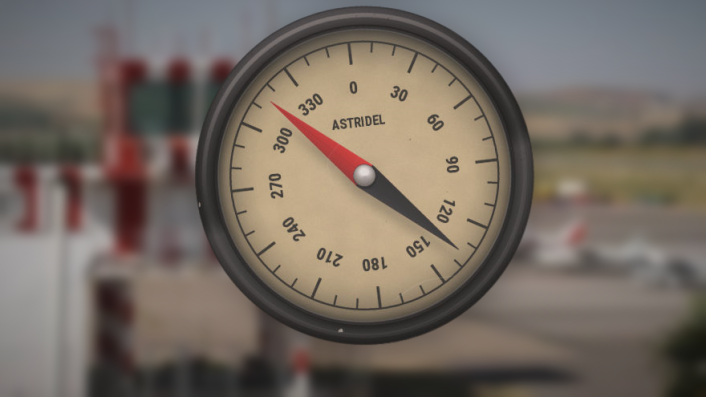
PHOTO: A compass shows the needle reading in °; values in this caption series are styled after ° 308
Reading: ° 315
